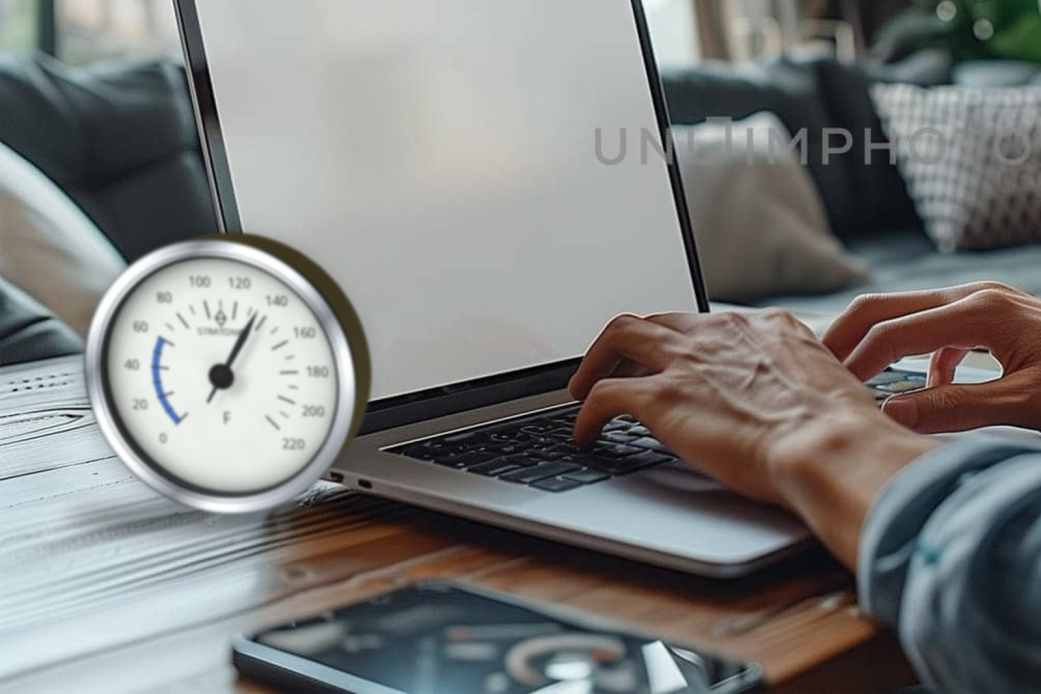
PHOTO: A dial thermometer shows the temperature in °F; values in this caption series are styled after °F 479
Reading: °F 135
